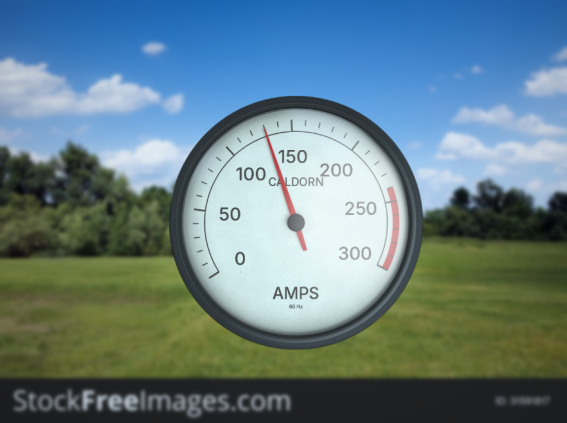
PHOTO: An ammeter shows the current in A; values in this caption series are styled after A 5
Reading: A 130
